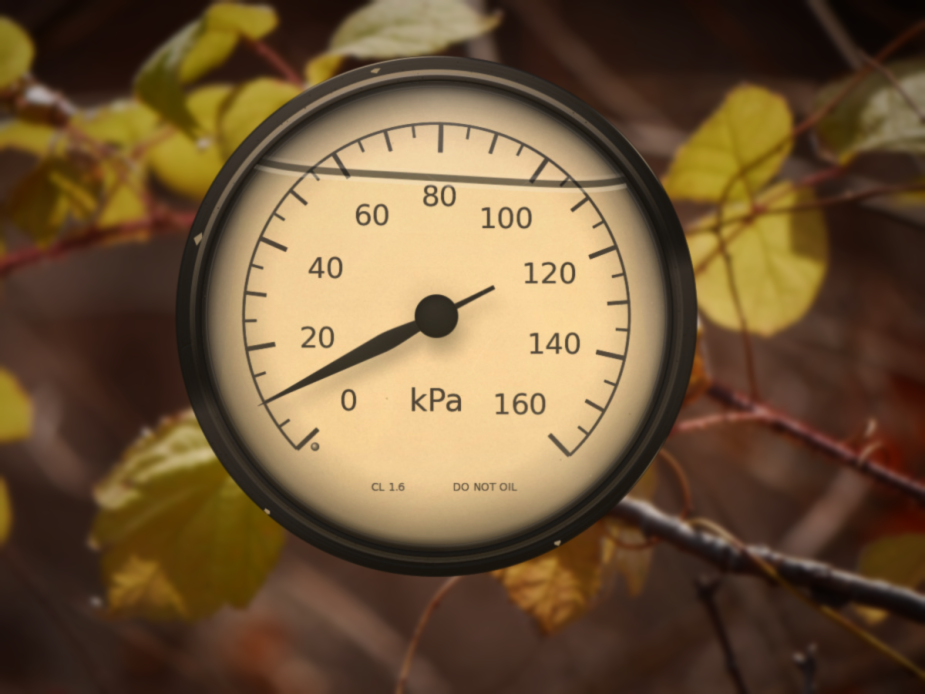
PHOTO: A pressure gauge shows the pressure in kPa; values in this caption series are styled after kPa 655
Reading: kPa 10
